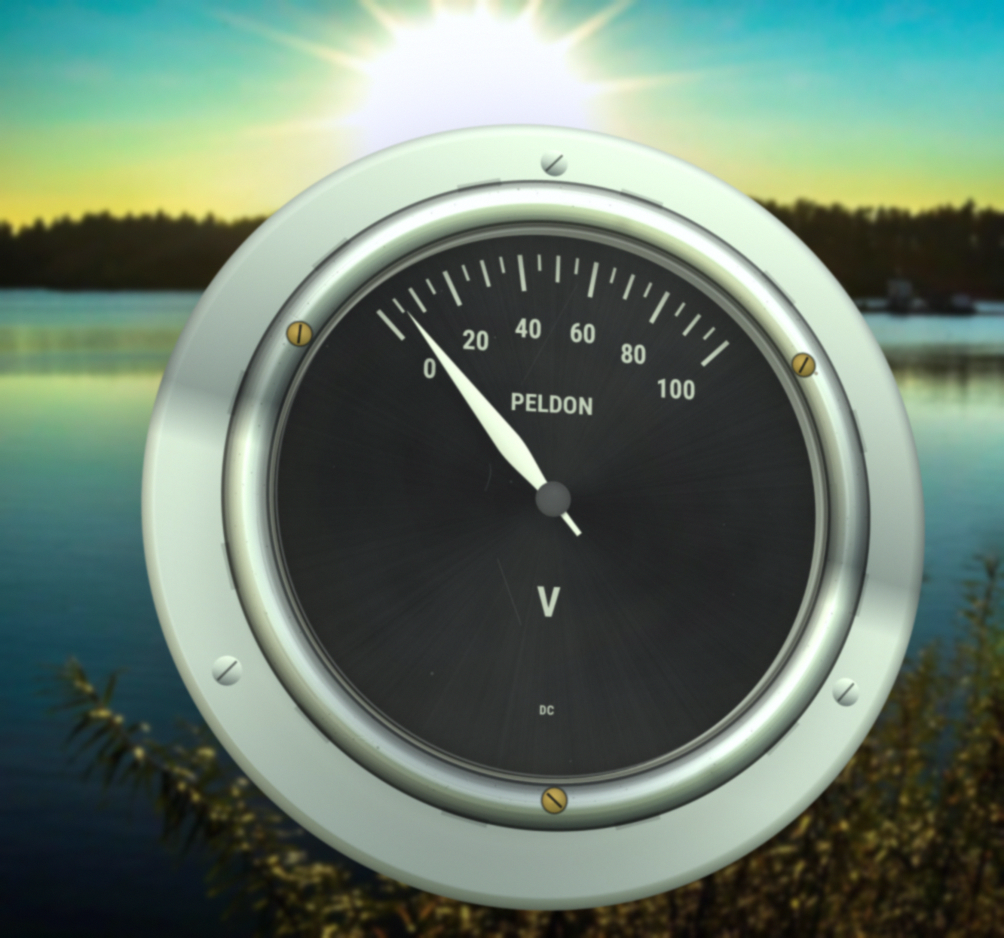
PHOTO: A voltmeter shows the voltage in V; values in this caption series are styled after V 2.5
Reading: V 5
